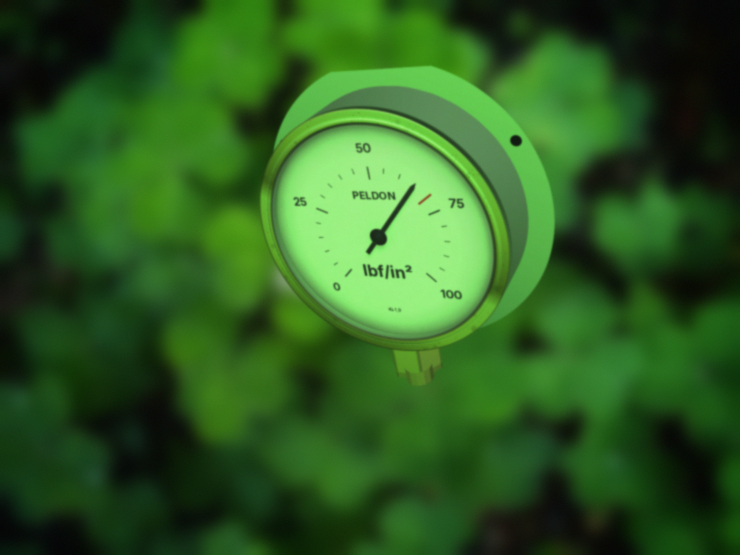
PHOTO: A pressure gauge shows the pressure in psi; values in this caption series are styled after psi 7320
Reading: psi 65
